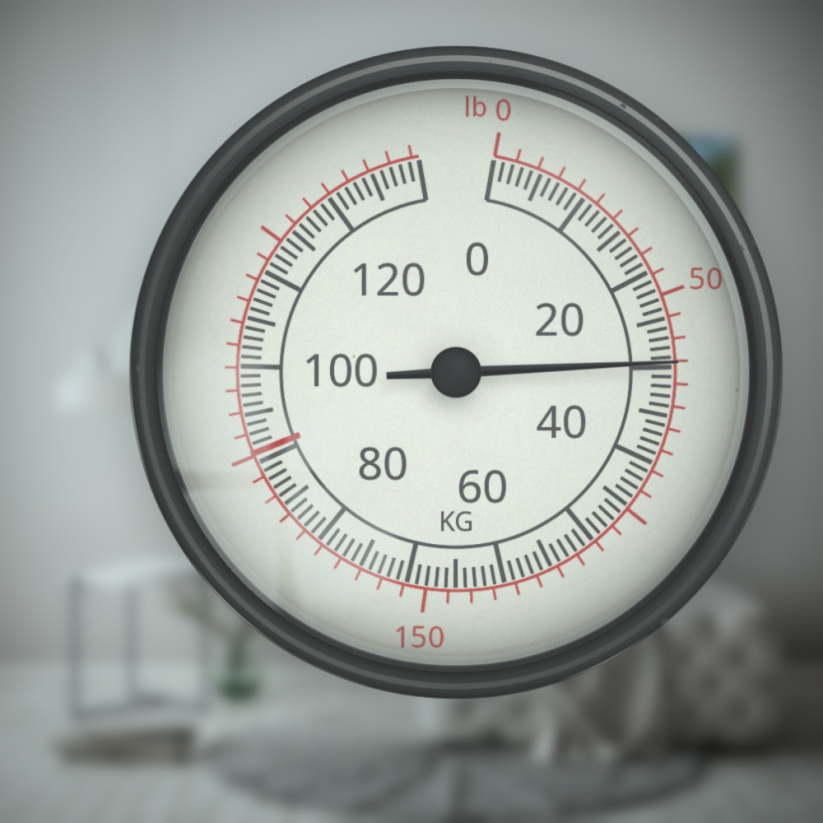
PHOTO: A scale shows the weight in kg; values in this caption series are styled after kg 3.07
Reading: kg 29.5
